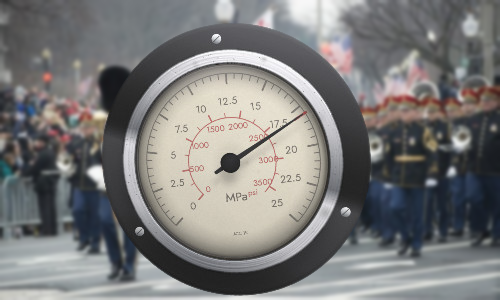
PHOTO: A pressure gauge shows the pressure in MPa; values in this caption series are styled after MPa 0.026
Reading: MPa 18
